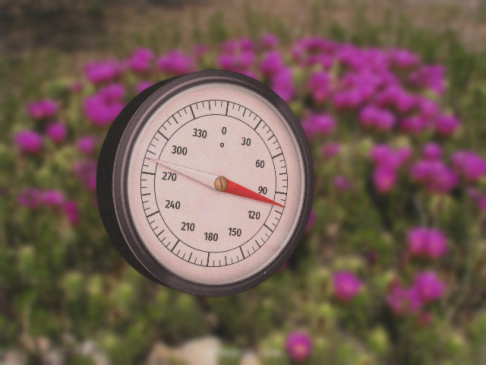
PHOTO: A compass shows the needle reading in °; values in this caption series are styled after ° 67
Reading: ° 100
